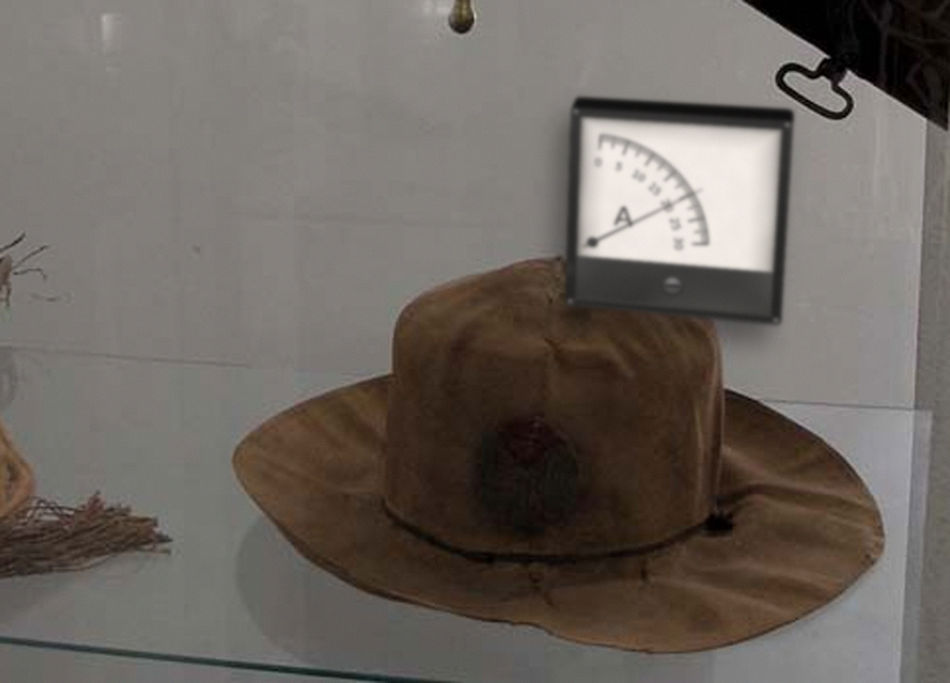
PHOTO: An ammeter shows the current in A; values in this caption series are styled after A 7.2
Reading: A 20
